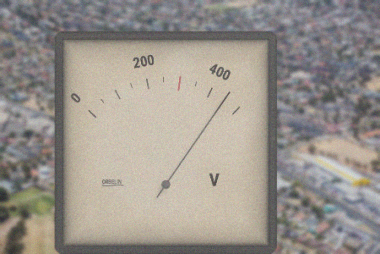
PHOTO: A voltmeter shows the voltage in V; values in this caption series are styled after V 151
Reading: V 450
